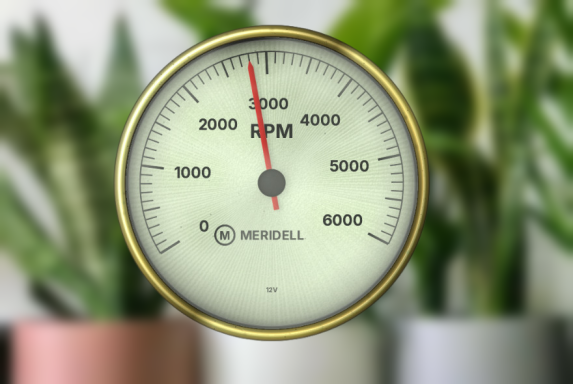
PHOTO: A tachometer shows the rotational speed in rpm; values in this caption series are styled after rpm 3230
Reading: rpm 2800
